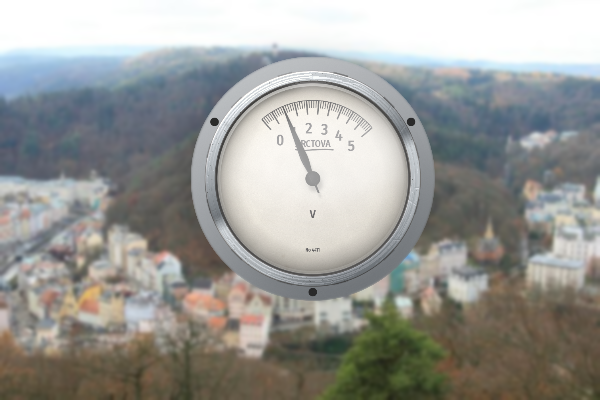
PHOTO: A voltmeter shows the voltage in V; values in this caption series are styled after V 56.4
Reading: V 1
